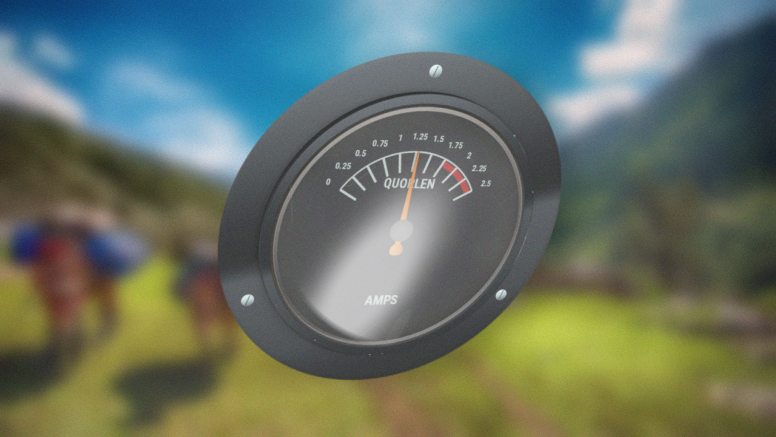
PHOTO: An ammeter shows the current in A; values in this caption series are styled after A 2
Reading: A 1.25
